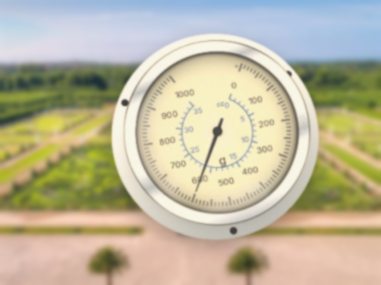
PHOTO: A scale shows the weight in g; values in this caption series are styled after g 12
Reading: g 600
